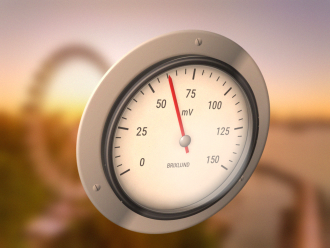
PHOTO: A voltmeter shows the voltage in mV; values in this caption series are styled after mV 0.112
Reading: mV 60
